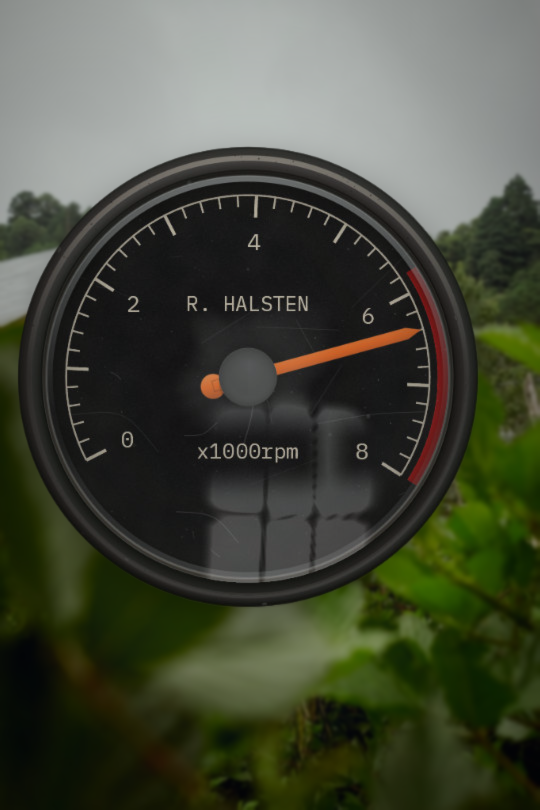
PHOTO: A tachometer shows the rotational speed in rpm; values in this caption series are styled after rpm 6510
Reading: rpm 6400
